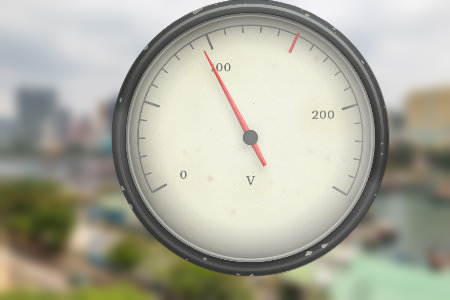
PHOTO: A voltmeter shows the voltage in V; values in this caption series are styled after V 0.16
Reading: V 95
